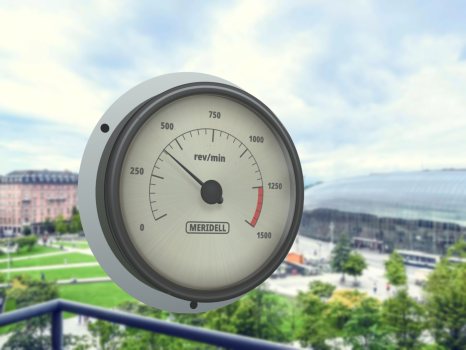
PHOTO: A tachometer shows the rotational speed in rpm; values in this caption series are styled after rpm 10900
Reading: rpm 400
